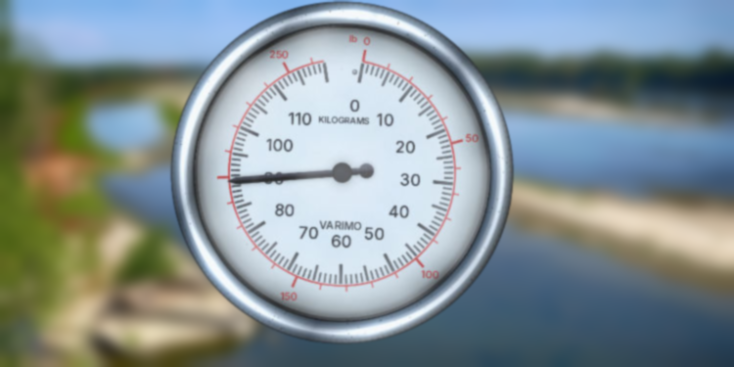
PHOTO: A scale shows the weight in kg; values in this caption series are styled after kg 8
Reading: kg 90
